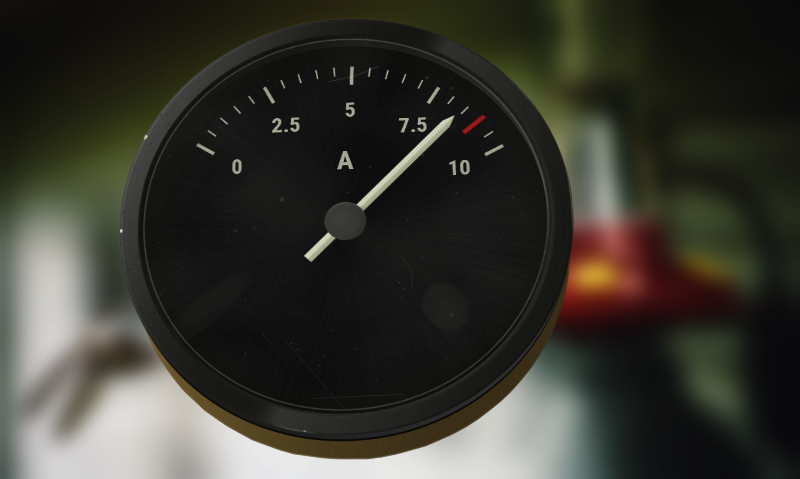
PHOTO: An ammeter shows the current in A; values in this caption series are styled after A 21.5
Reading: A 8.5
